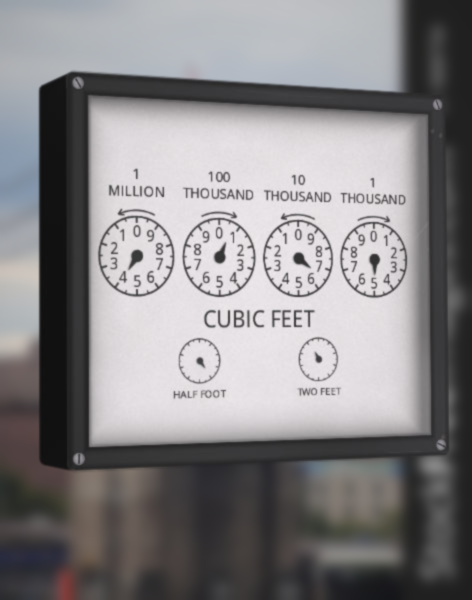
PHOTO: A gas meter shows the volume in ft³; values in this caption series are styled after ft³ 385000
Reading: ft³ 406500
